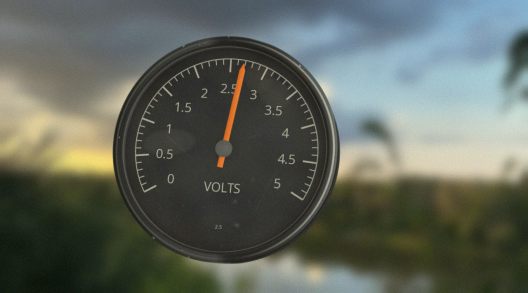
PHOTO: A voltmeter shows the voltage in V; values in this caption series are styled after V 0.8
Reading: V 2.7
